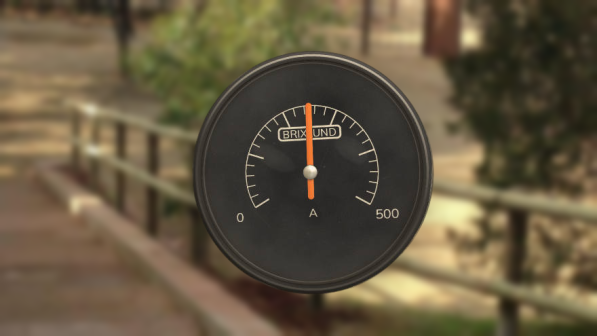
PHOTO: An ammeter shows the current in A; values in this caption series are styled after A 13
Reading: A 250
